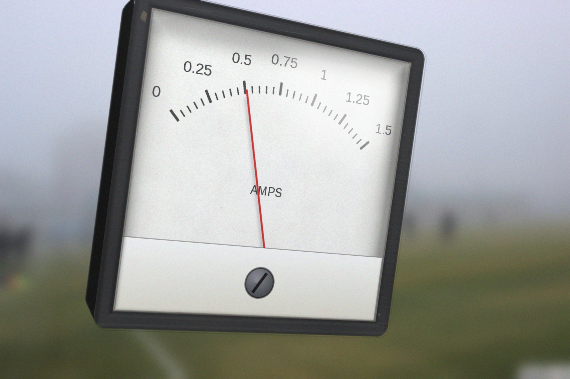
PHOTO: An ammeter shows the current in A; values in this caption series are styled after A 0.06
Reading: A 0.5
